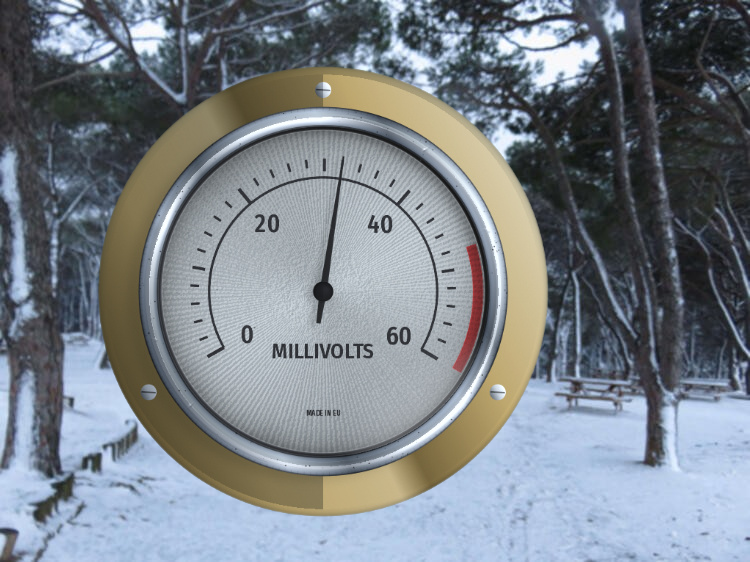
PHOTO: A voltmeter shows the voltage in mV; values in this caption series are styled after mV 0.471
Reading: mV 32
